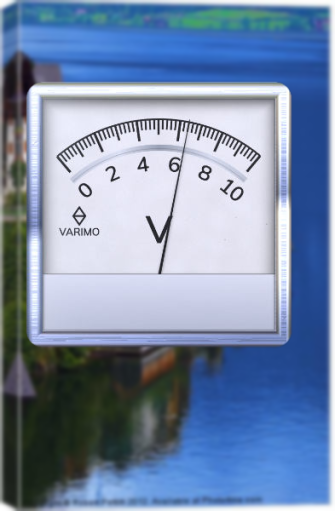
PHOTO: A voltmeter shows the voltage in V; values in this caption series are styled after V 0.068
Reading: V 6.4
